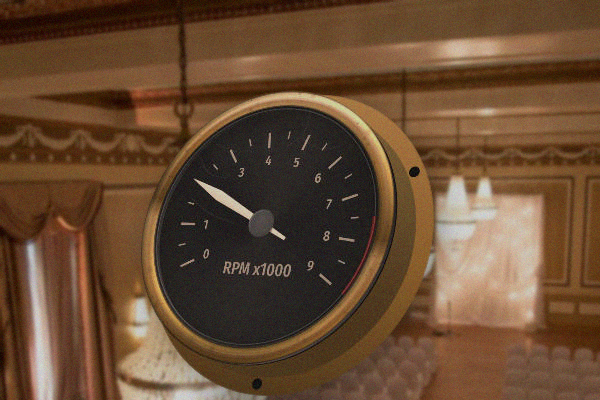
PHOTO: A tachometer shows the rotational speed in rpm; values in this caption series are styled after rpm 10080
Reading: rpm 2000
